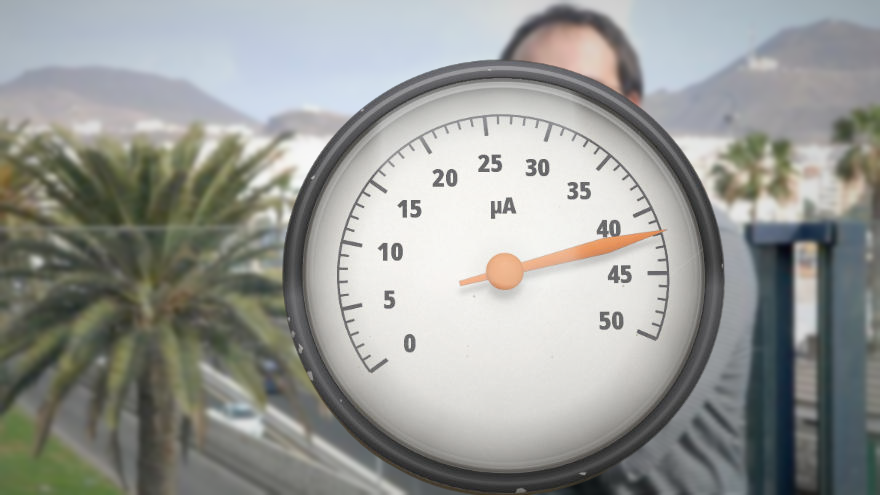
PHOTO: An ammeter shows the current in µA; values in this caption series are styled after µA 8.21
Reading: µA 42
